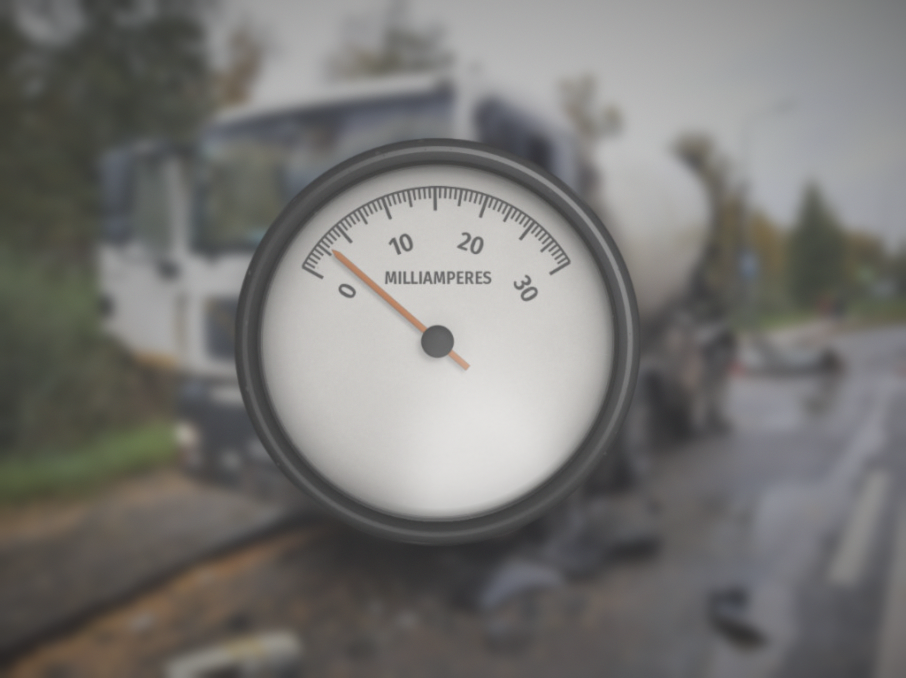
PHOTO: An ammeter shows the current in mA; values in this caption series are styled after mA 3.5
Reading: mA 3
